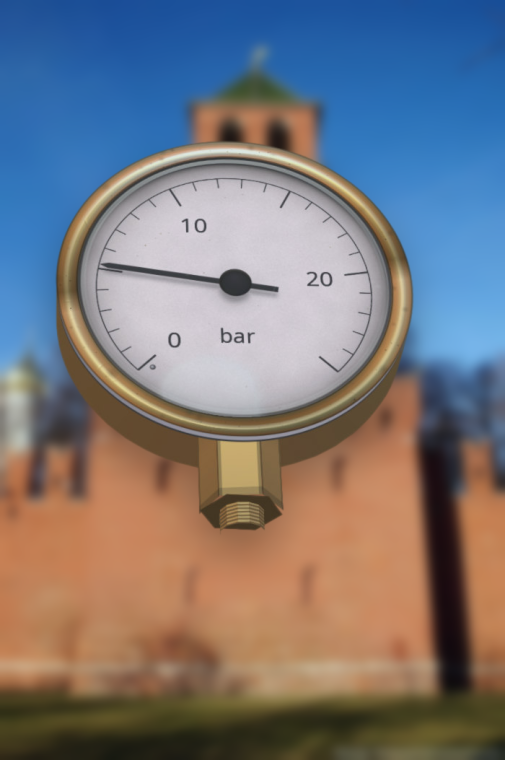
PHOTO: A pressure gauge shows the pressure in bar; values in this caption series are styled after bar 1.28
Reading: bar 5
